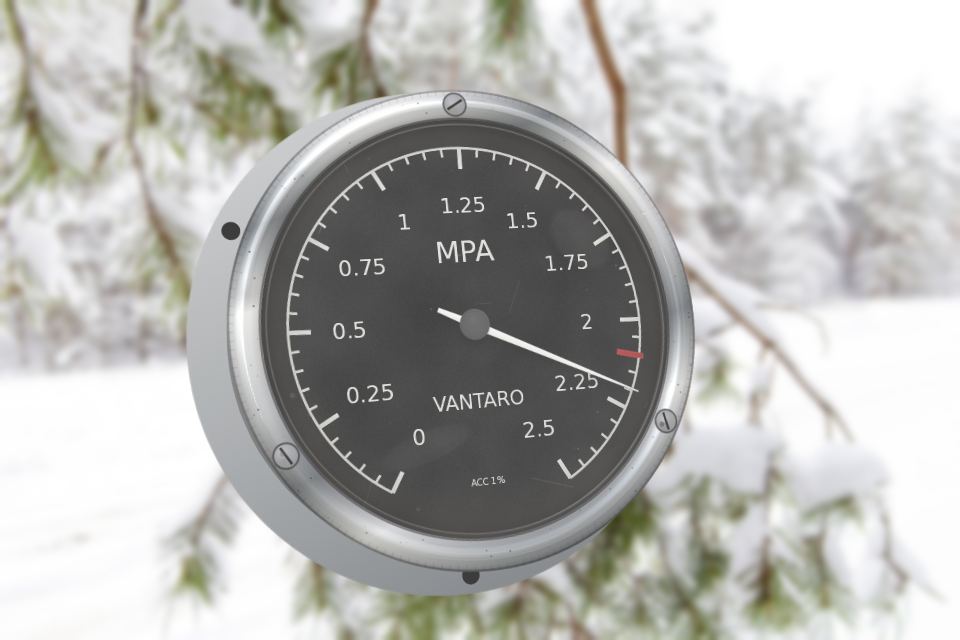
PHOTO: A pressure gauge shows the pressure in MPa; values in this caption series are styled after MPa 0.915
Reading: MPa 2.2
